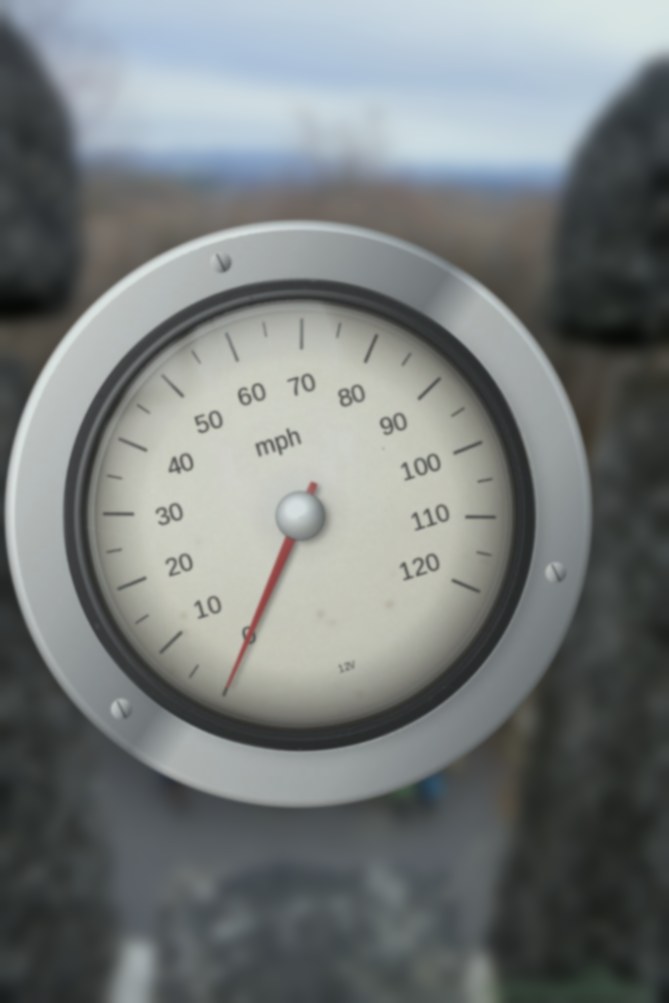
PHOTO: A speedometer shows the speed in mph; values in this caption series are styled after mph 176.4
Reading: mph 0
